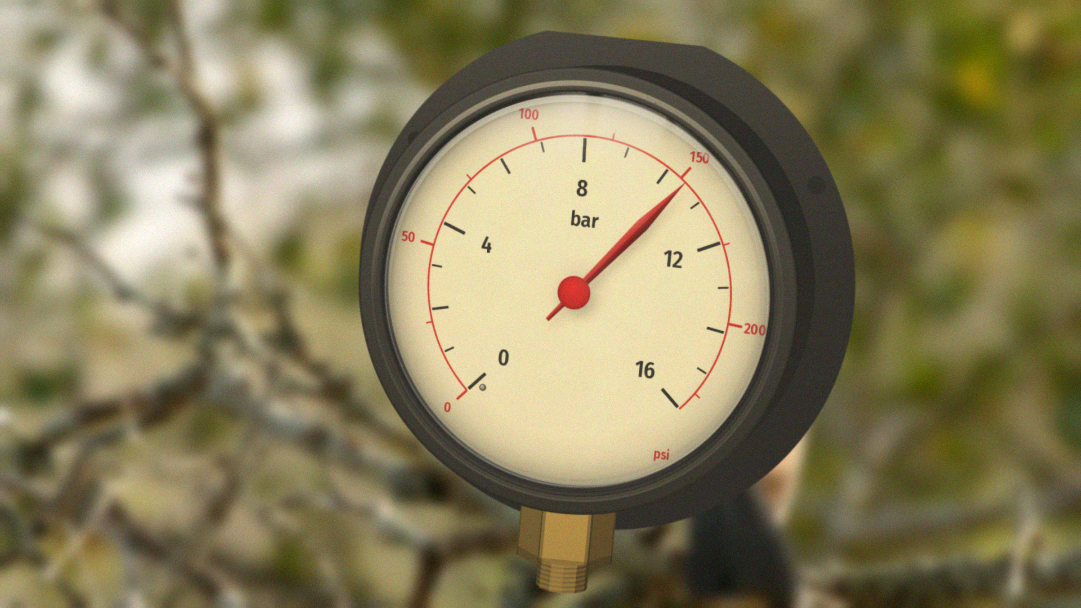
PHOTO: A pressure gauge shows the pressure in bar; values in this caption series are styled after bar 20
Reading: bar 10.5
